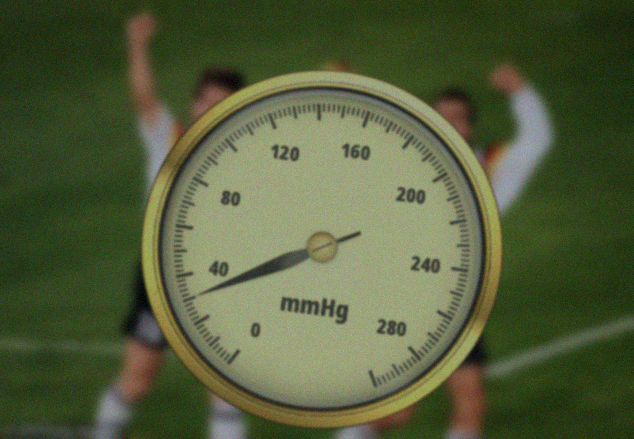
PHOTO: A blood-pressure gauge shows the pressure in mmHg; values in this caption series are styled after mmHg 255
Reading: mmHg 30
